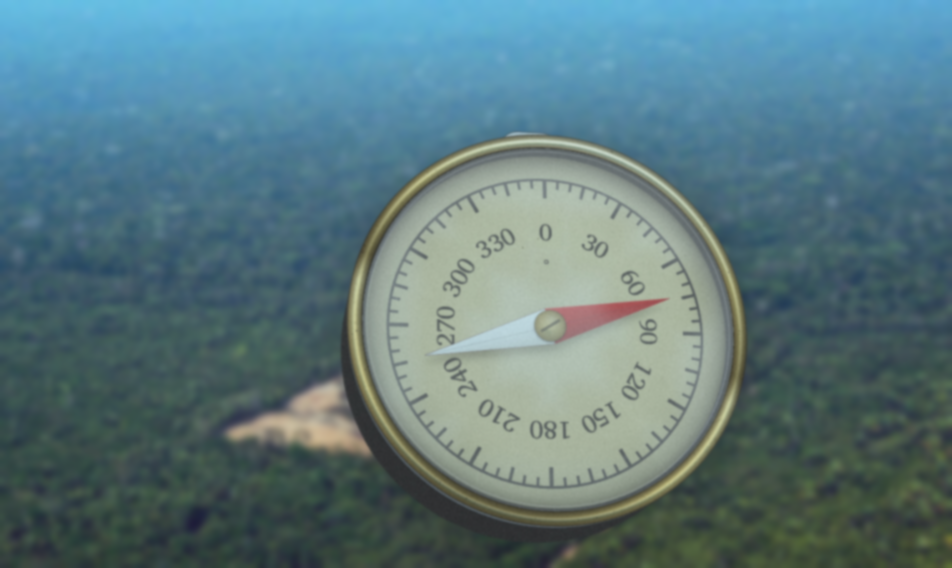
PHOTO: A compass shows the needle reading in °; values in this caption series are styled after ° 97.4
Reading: ° 75
